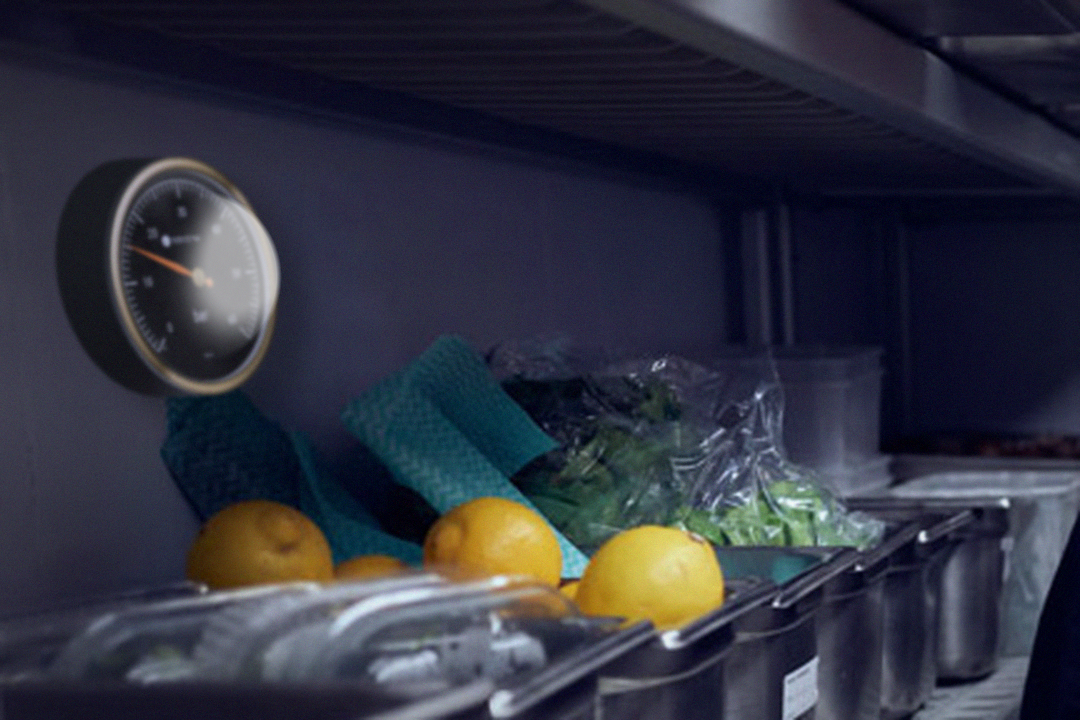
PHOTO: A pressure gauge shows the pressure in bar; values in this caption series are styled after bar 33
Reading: bar 15
